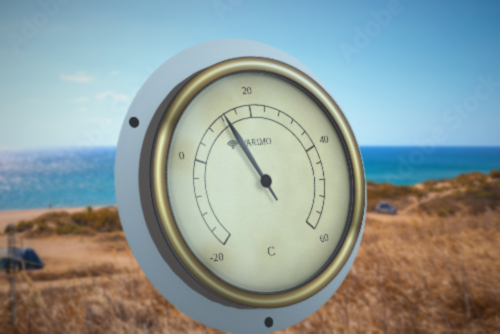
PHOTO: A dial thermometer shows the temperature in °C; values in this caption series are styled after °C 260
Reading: °C 12
